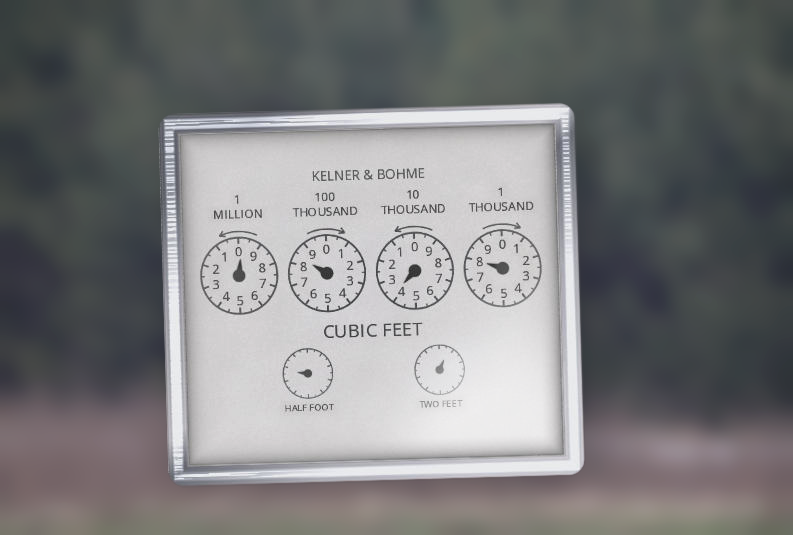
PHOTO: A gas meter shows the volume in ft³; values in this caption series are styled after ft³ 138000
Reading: ft³ 983800
